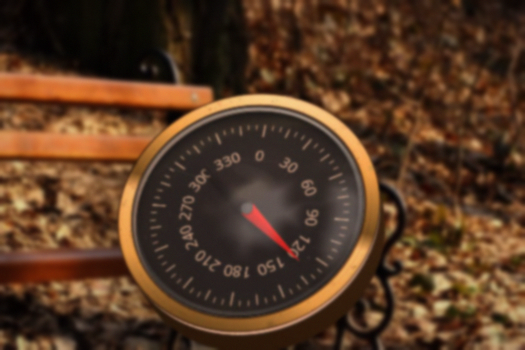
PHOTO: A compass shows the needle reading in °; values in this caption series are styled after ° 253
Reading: ° 130
